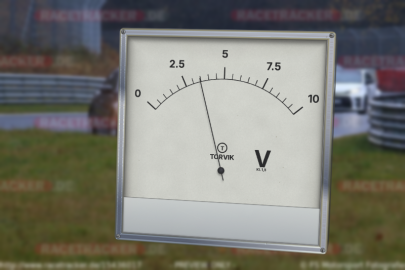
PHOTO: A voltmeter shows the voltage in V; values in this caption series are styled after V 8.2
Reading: V 3.5
